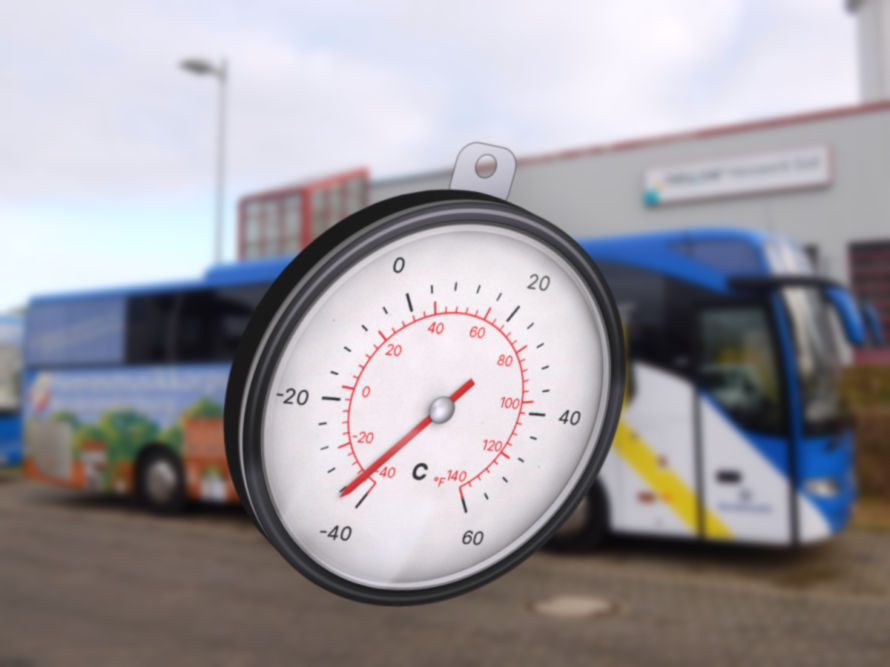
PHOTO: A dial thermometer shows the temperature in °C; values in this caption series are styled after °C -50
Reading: °C -36
